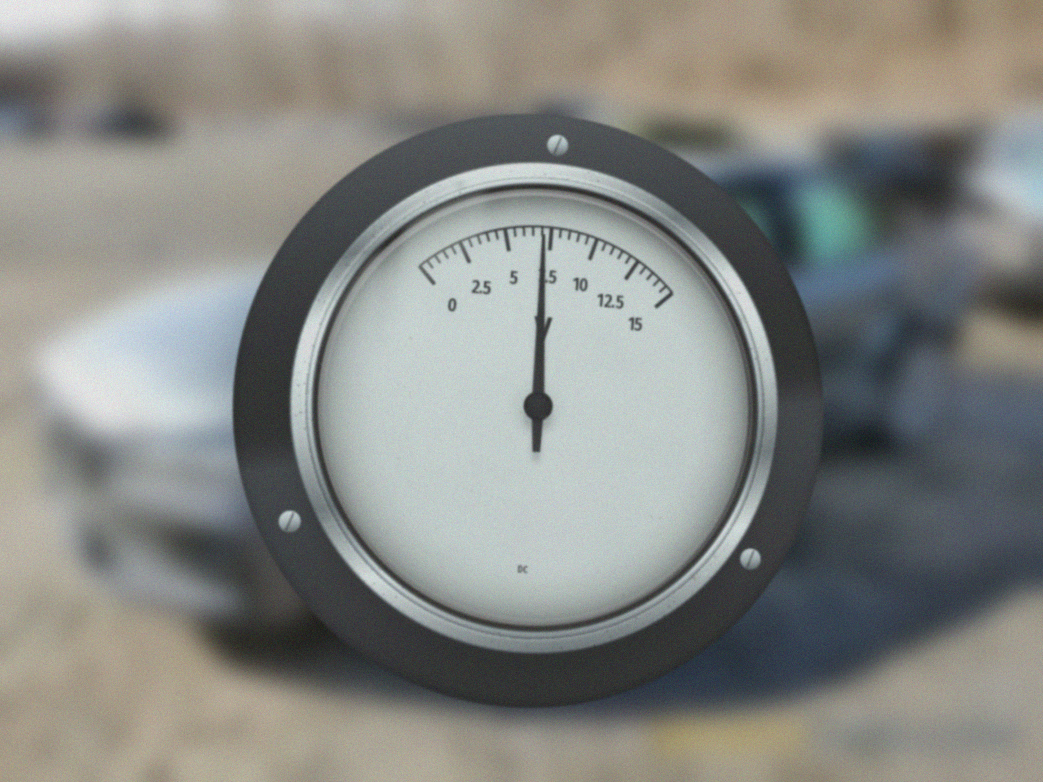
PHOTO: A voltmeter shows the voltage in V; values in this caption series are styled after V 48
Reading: V 7
